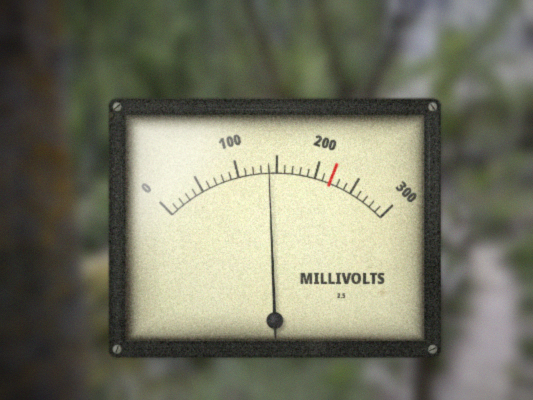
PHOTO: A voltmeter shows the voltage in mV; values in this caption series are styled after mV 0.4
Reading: mV 140
